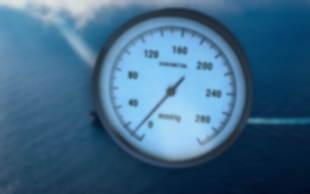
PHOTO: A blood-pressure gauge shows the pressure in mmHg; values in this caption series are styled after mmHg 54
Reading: mmHg 10
